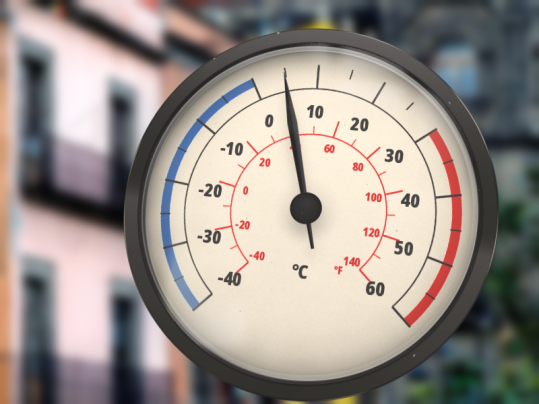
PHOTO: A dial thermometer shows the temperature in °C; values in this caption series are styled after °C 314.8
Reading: °C 5
